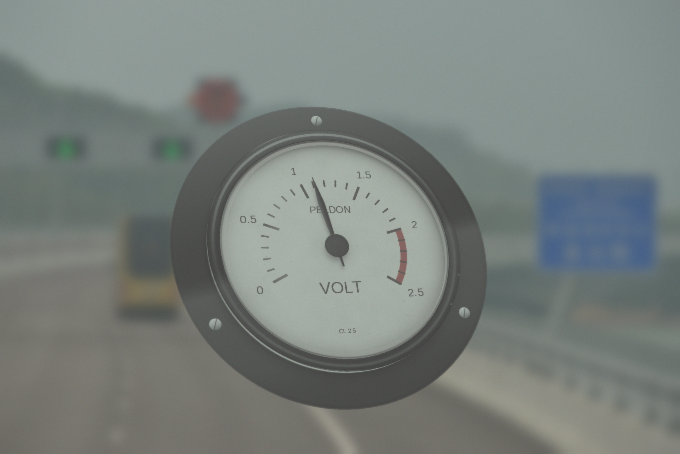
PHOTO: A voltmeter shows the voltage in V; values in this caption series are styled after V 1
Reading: V 1.1
